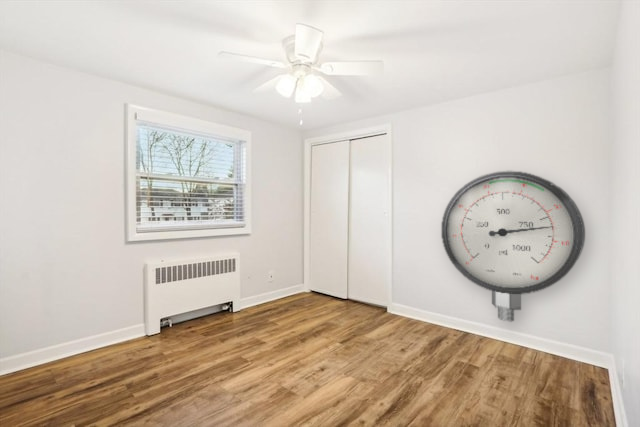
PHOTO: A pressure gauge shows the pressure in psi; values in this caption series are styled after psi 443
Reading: psi 800
